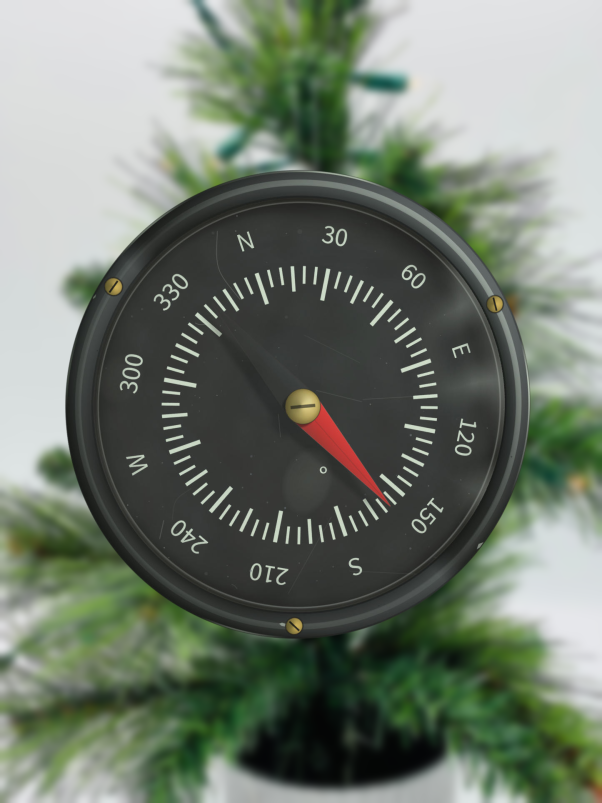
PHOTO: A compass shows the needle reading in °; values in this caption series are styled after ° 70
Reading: ° 157.5
